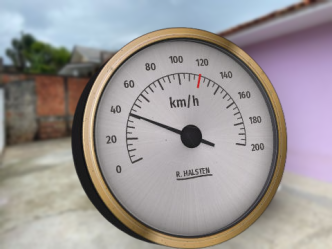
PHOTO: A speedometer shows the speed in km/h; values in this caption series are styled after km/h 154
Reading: km/h 40
